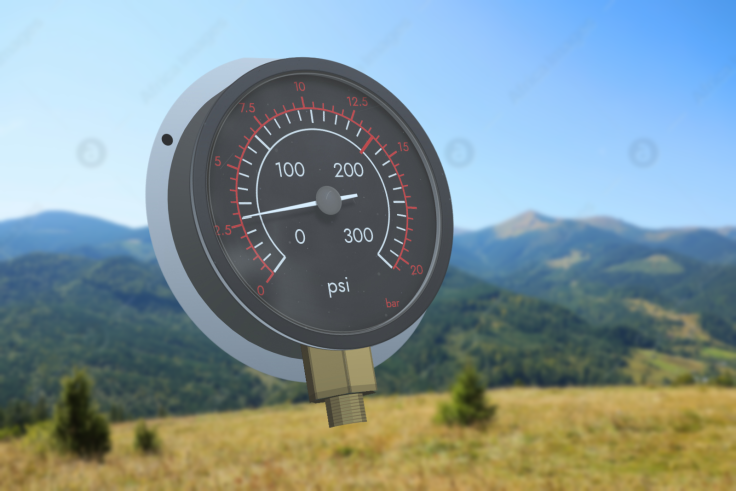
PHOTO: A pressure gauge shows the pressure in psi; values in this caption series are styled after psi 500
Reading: psi 40
